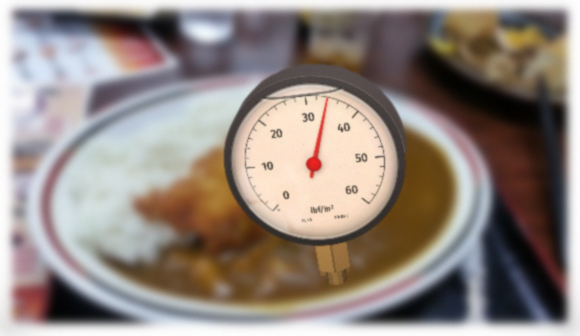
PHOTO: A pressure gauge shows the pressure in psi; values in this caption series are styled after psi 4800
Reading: psi 34
